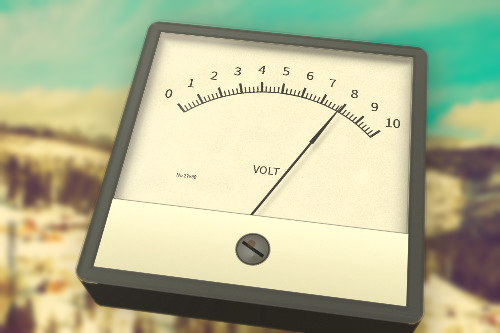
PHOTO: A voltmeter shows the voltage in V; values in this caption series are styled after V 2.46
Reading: V 8
